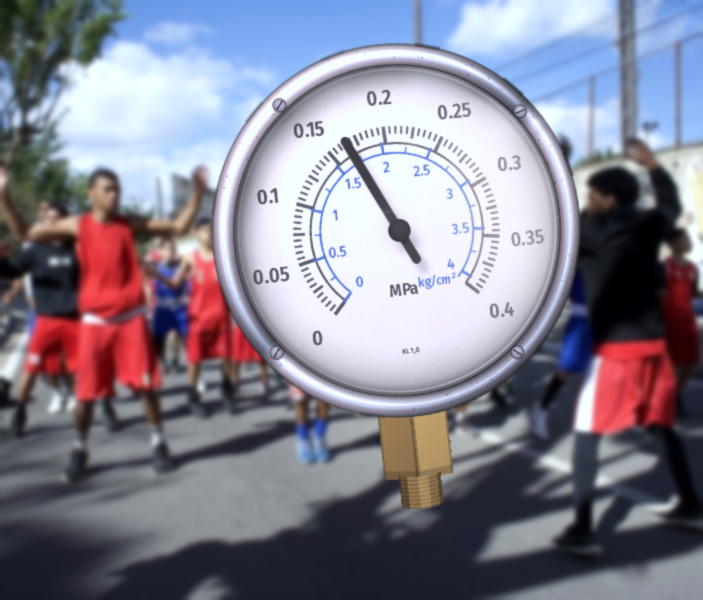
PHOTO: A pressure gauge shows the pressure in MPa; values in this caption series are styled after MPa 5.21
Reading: MPa 0.165
